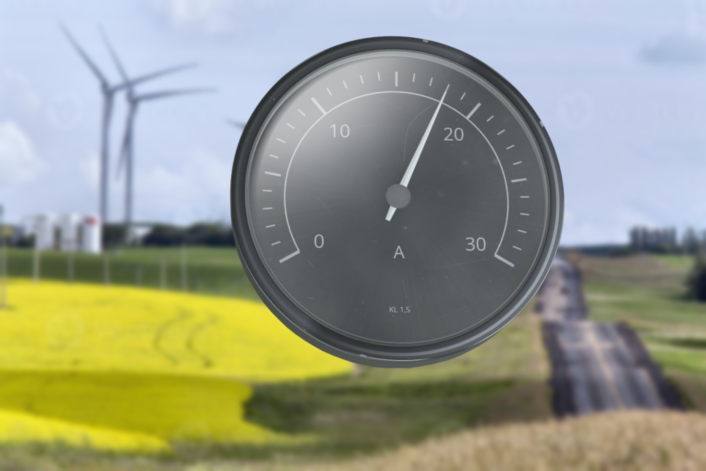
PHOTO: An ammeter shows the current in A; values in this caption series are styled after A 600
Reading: A 18
